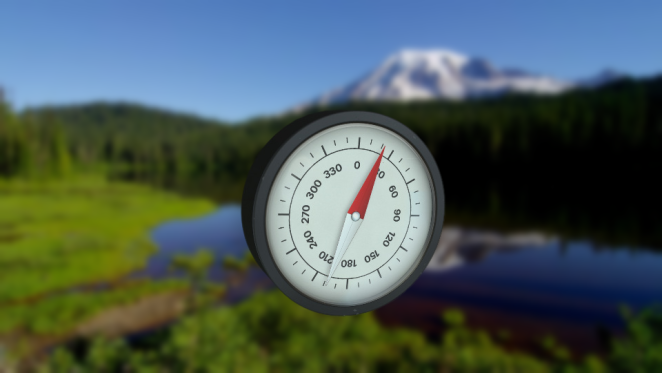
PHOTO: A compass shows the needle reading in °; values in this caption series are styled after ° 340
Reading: ° 20
